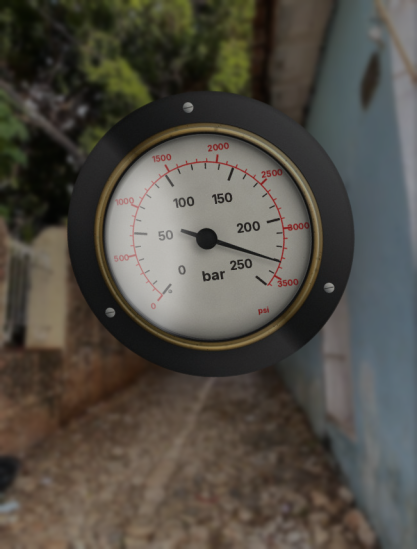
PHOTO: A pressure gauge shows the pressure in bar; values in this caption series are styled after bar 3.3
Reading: bar 230
